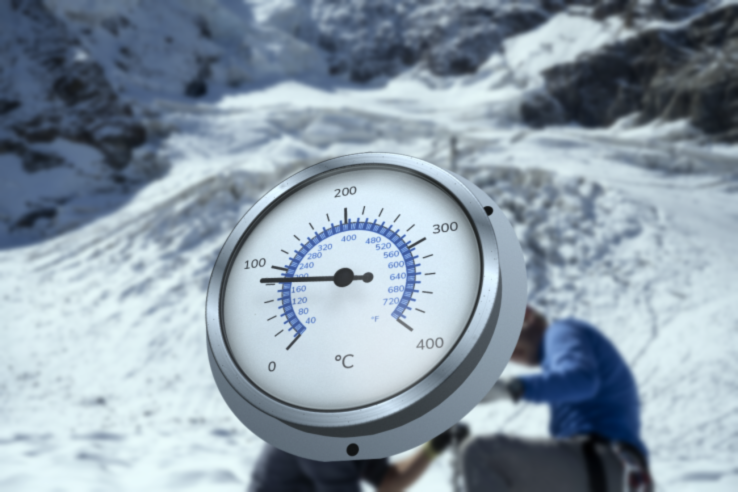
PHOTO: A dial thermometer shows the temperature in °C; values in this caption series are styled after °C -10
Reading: °C 80
